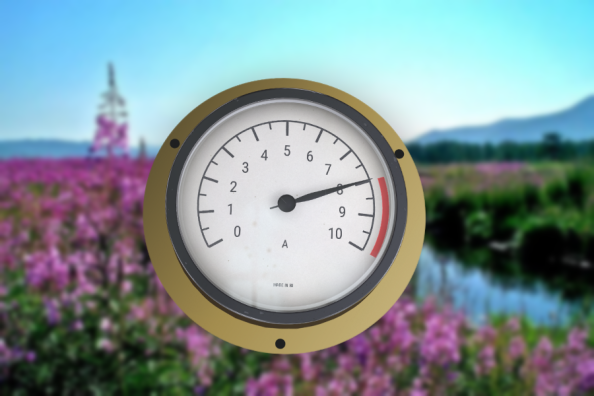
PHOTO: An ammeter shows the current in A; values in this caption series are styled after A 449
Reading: A 8
